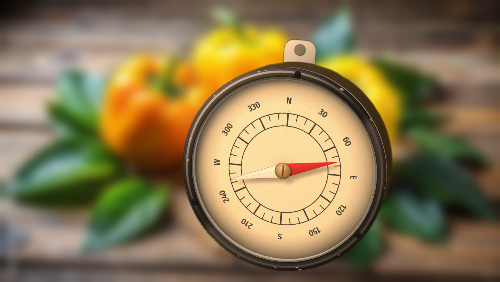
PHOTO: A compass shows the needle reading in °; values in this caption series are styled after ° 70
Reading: ° 75
